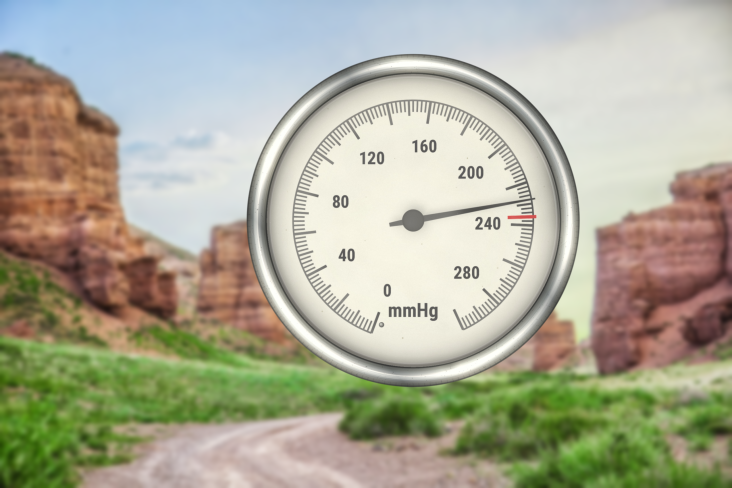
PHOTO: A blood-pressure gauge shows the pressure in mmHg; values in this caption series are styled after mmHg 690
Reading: mmHg 228
